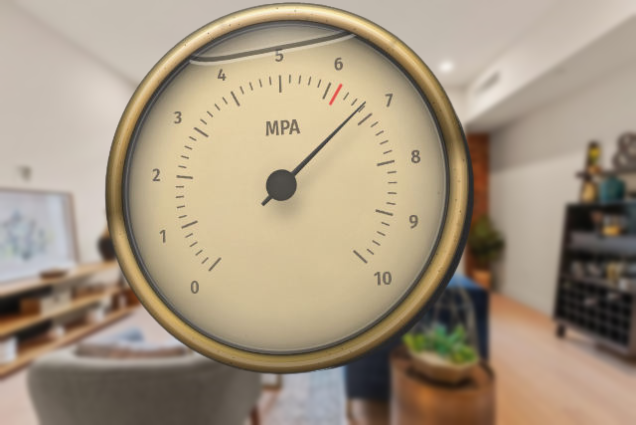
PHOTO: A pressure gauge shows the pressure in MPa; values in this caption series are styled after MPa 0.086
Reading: MPa 6.8
